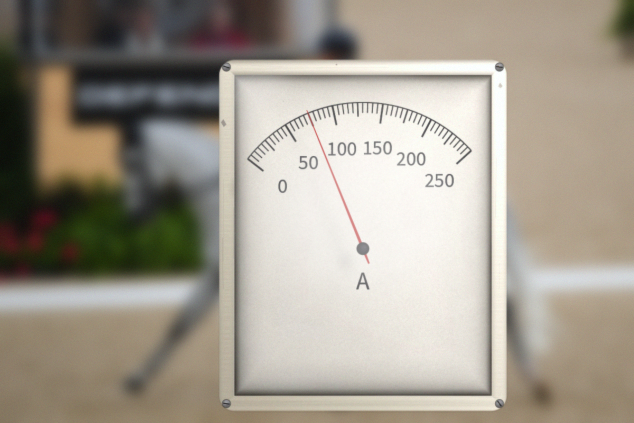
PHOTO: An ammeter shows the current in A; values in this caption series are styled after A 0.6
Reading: A 75
